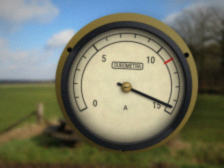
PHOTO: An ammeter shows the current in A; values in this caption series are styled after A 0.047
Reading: A 14.5
